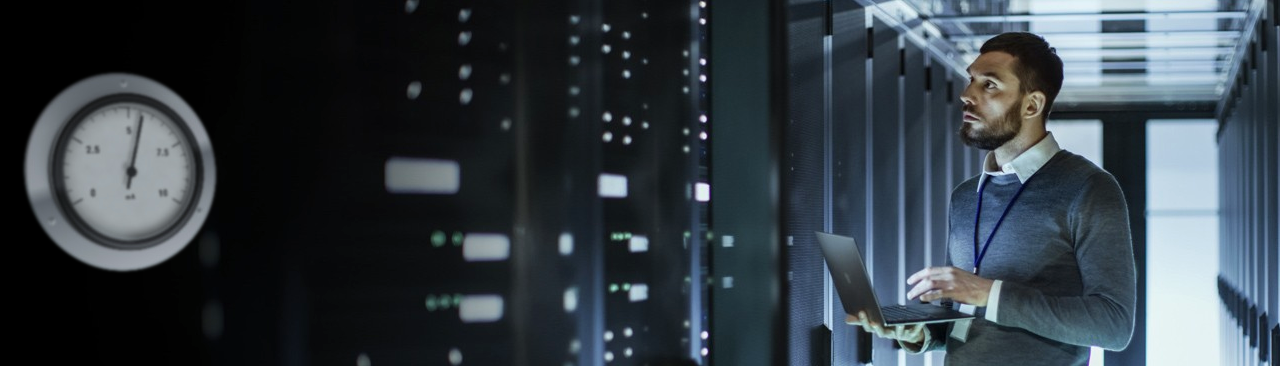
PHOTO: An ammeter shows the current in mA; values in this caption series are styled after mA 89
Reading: mA 5.5
